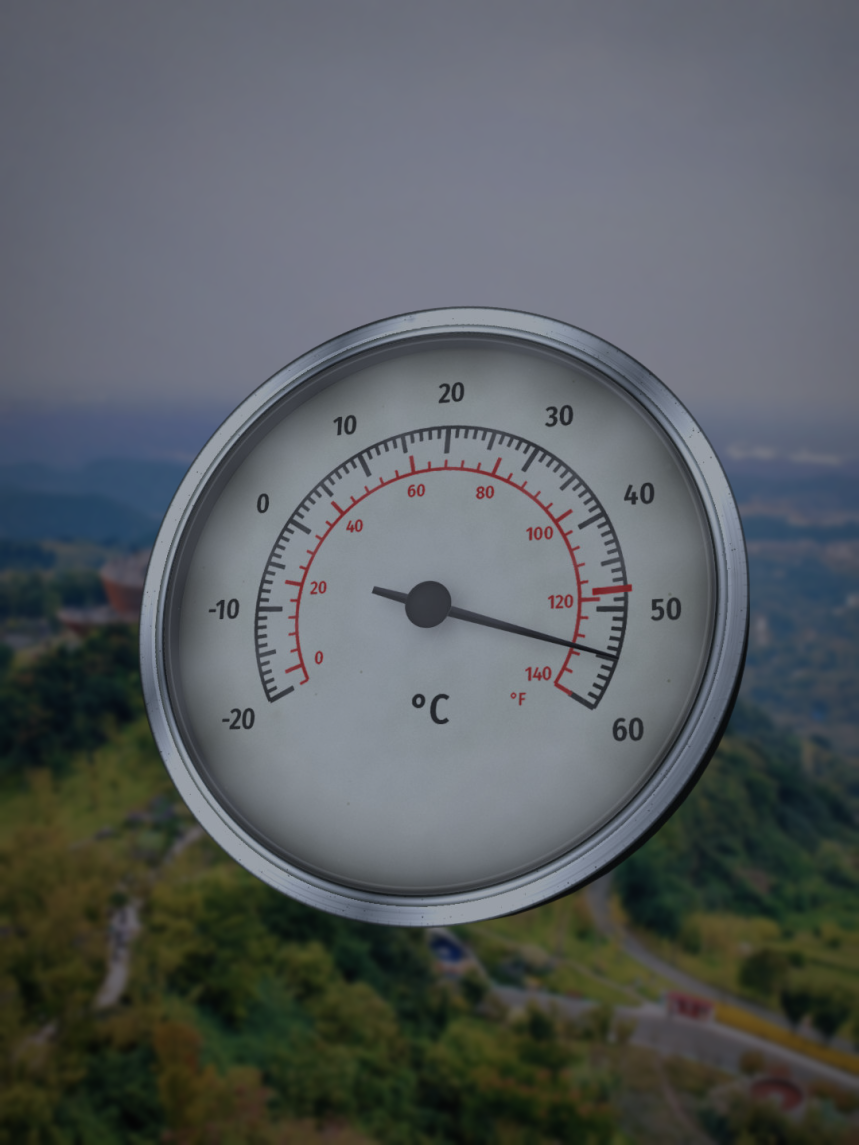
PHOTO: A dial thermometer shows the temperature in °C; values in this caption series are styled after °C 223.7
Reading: °C 55
